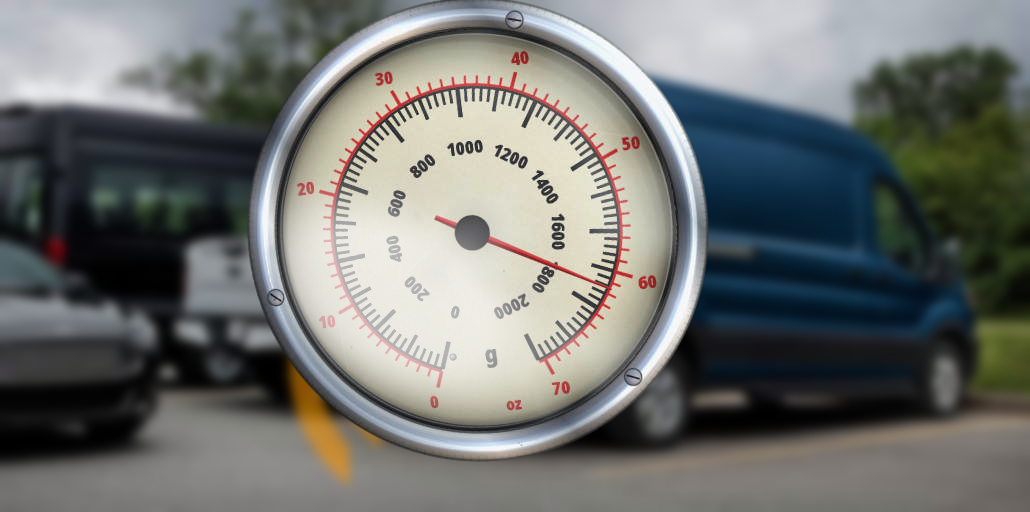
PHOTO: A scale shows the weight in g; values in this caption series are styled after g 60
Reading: g 1740
